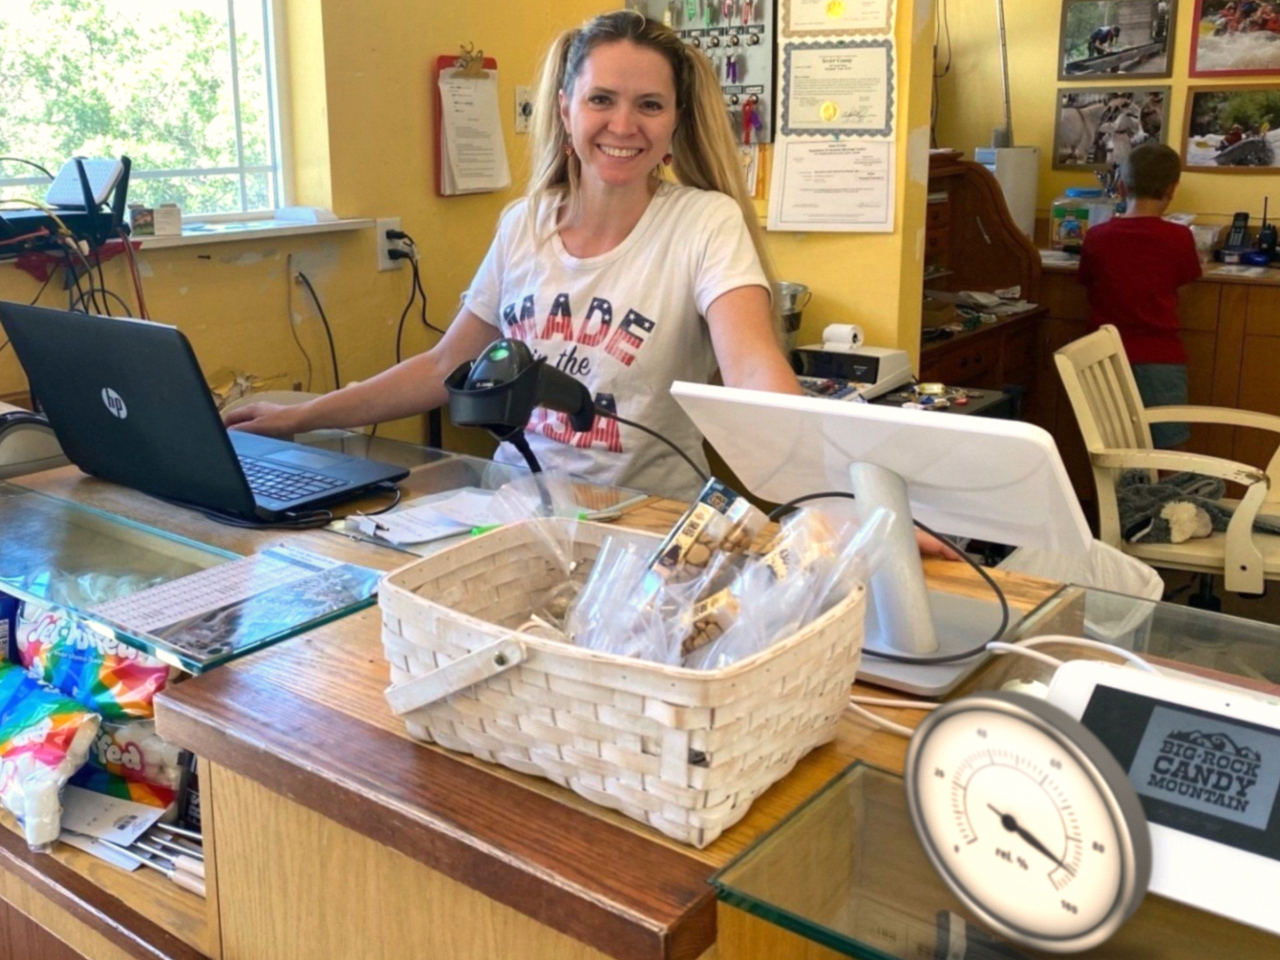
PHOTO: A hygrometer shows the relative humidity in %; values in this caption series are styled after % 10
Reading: % 90
